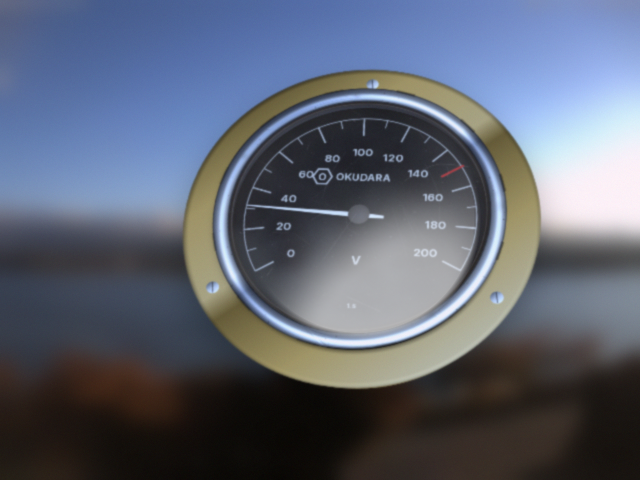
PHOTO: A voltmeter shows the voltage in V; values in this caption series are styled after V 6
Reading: V 30
